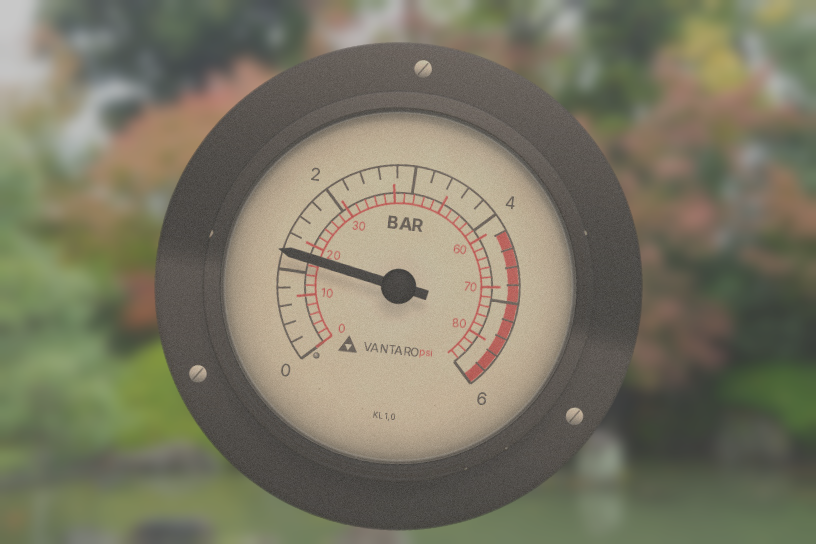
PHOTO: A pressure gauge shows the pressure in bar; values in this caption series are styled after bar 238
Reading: bar 1.2
